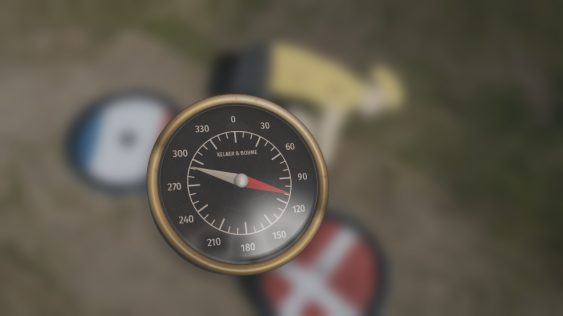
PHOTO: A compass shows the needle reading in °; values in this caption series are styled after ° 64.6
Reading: ° 110
